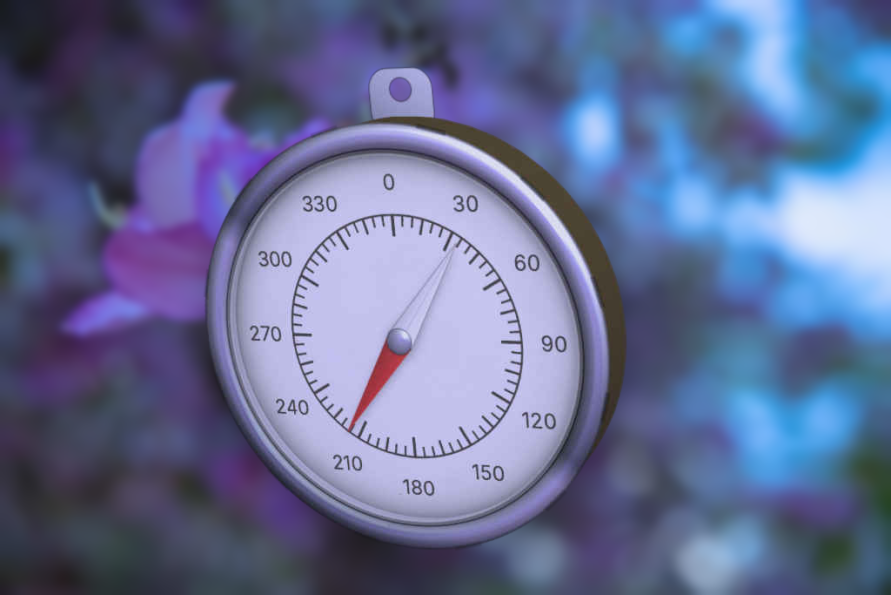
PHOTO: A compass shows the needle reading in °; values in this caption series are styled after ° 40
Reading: ° 215
